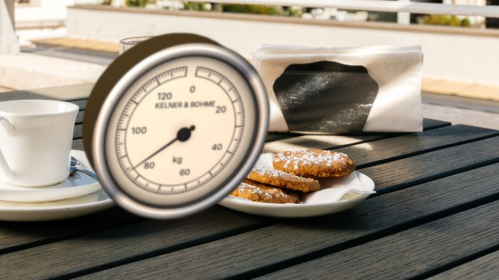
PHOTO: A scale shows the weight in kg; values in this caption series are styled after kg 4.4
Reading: kg 85
